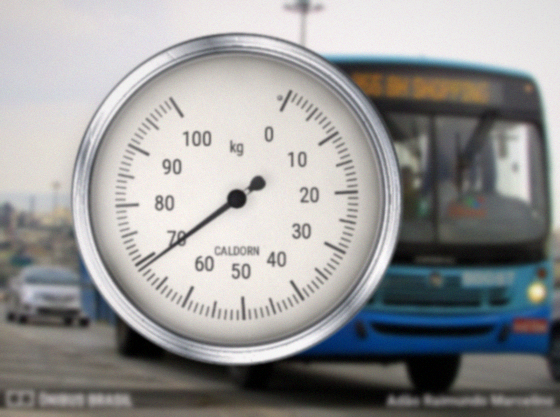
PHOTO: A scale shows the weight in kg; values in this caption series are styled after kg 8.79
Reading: kg 69
